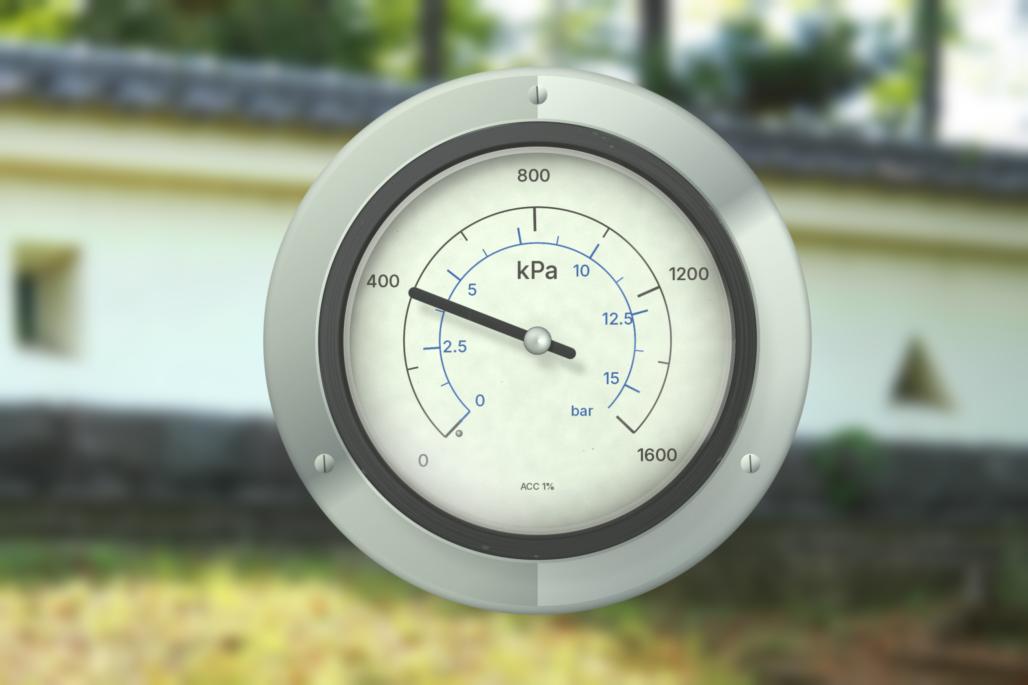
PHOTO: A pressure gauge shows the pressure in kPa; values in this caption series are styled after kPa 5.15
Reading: kPa 400
